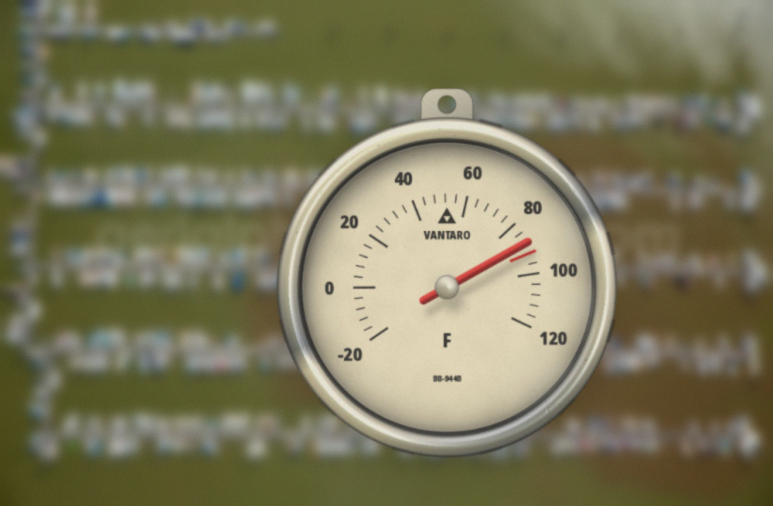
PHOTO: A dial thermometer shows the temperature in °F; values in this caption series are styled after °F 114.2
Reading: °F 88
